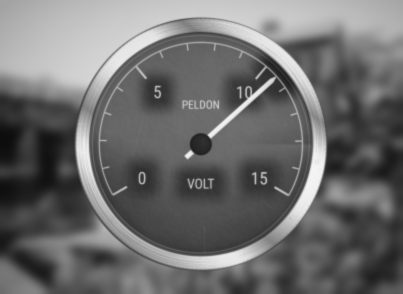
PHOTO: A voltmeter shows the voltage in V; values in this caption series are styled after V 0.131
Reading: V 10.5
